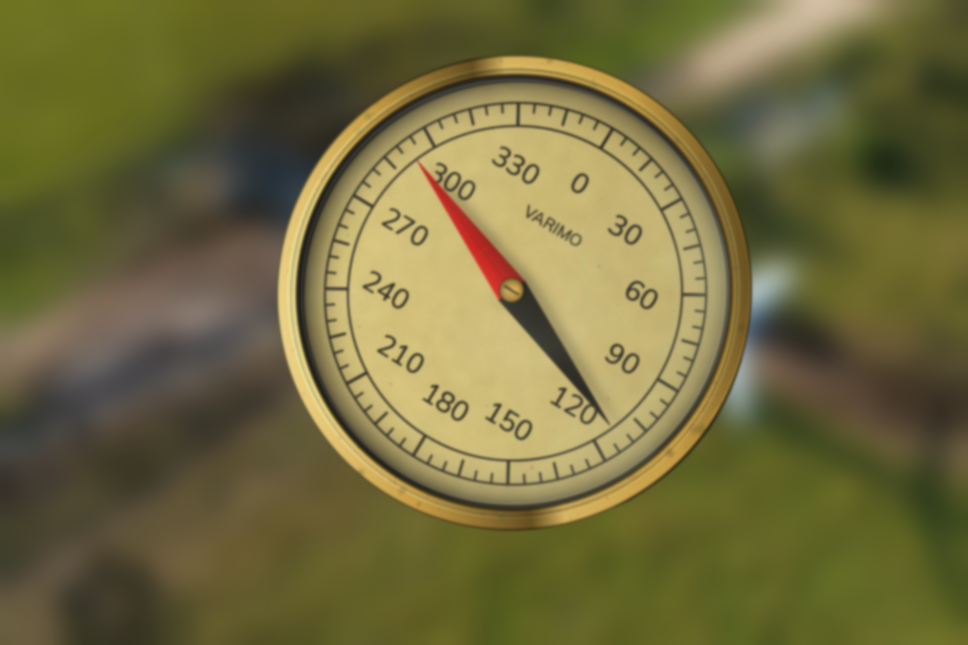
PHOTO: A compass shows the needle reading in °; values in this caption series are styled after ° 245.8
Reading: ° 292.5
